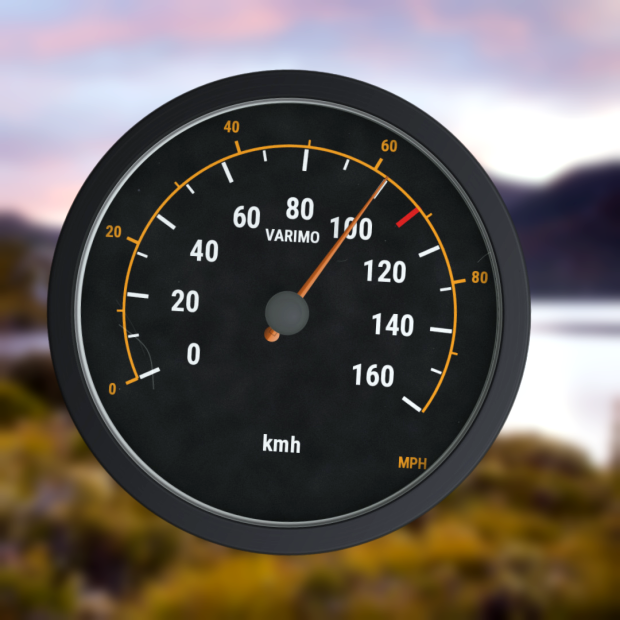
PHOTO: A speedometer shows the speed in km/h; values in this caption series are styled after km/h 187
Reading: km/h 100
